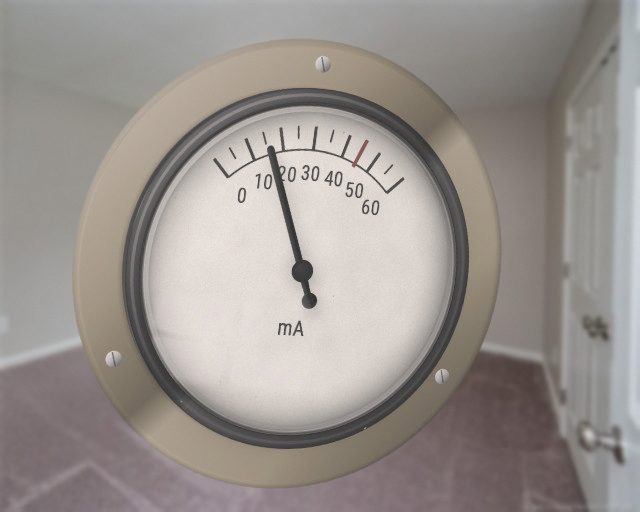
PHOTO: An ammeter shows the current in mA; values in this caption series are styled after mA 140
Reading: mA 15
